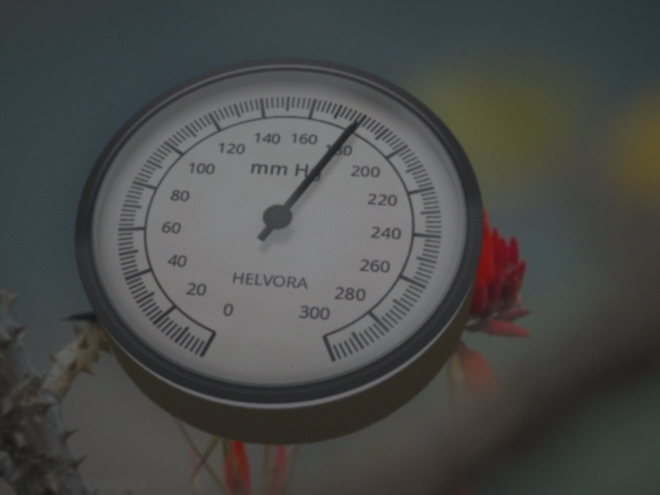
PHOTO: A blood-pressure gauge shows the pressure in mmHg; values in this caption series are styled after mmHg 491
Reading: mmHg 180
